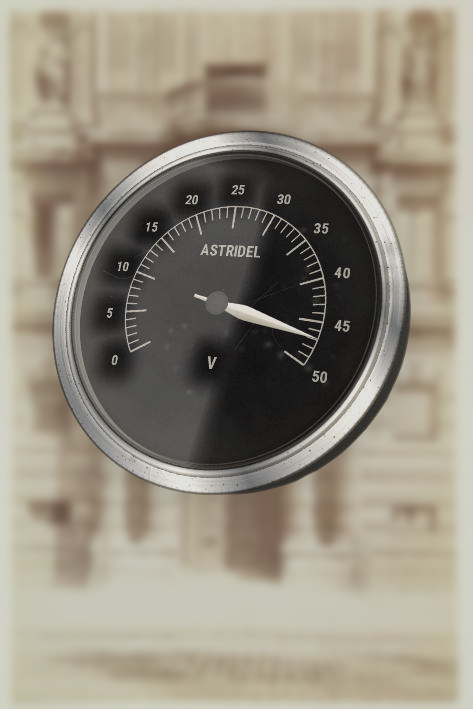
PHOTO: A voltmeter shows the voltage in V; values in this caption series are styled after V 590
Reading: V 47
